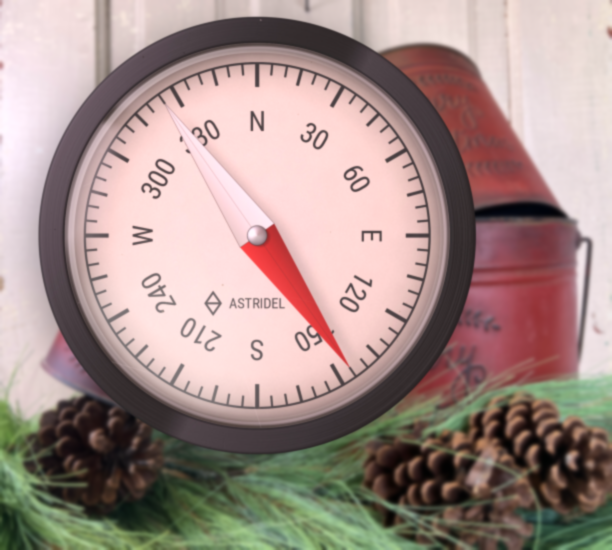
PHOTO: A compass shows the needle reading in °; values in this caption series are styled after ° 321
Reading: ° 145
